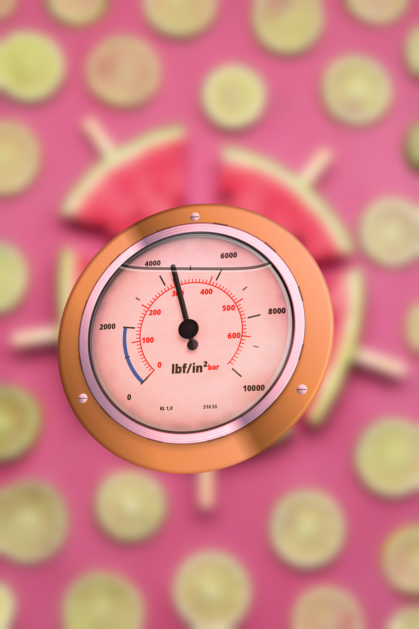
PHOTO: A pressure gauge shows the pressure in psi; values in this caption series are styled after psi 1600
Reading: psi 4500
